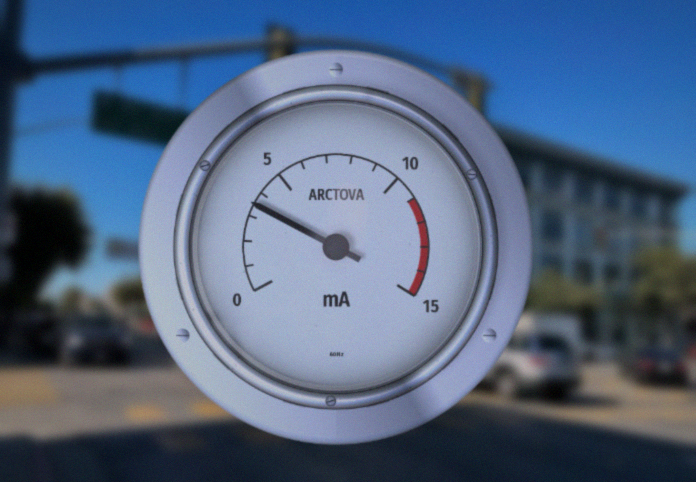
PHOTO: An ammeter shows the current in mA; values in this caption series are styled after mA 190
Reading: mA 3.5
